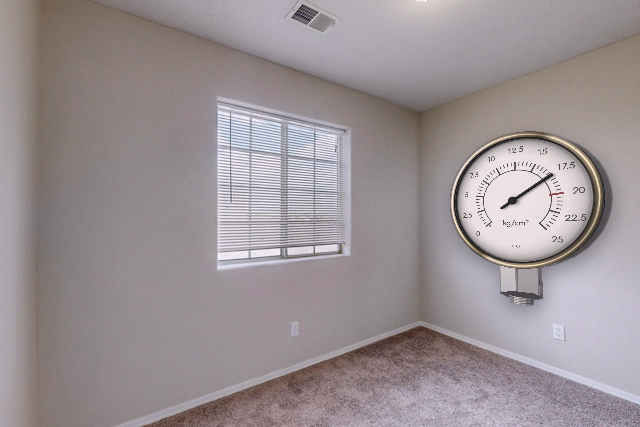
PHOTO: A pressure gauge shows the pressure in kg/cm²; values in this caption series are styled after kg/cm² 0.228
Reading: kg/cm² 17.5
